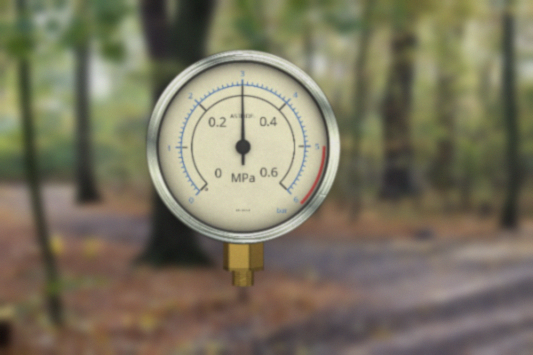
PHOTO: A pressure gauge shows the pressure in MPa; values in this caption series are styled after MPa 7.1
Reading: MPa 0.3
